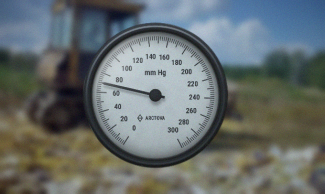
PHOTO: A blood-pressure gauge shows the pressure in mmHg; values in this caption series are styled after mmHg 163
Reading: mmHg 70
